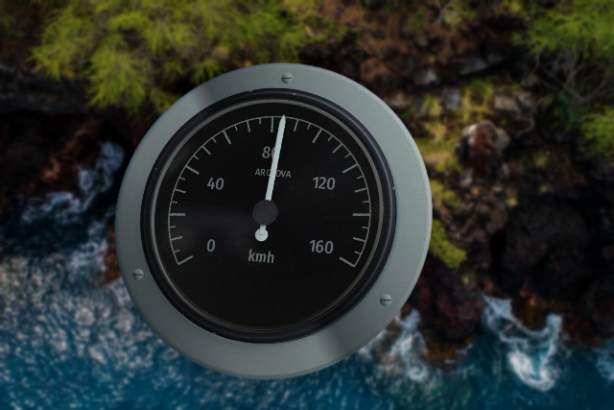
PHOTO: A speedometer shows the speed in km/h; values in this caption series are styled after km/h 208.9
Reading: km/h 85
